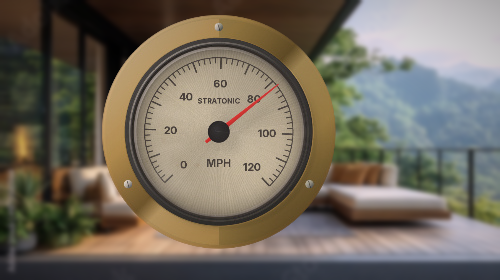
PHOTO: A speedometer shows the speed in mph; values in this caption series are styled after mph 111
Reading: mph 82
